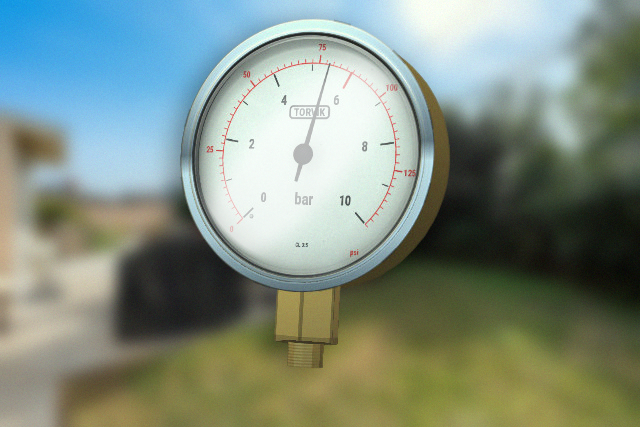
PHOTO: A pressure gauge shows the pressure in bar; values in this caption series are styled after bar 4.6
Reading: bar 5.5
